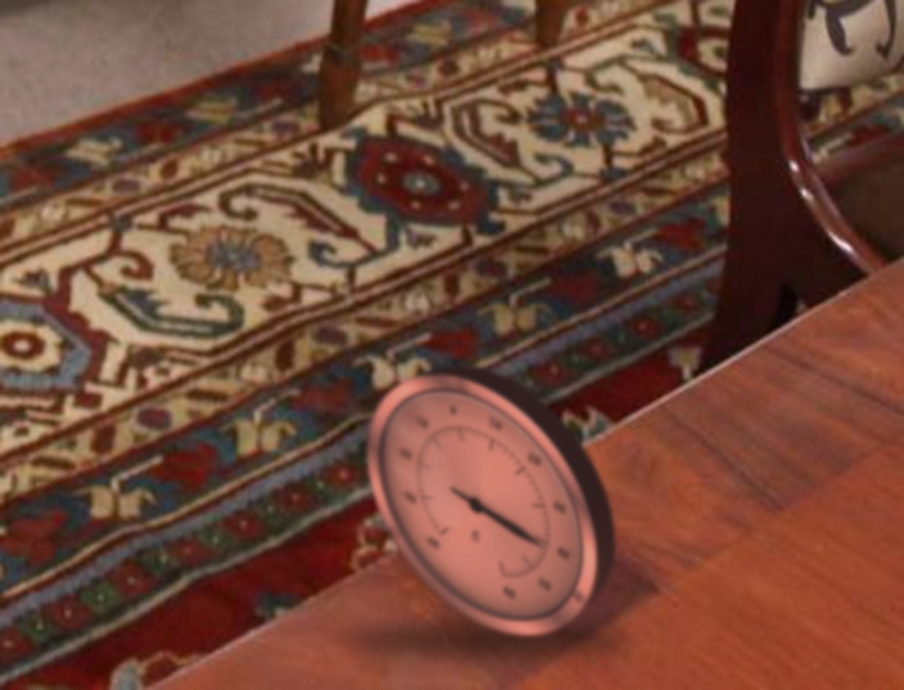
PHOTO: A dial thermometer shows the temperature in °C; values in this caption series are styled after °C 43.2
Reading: °C 40
